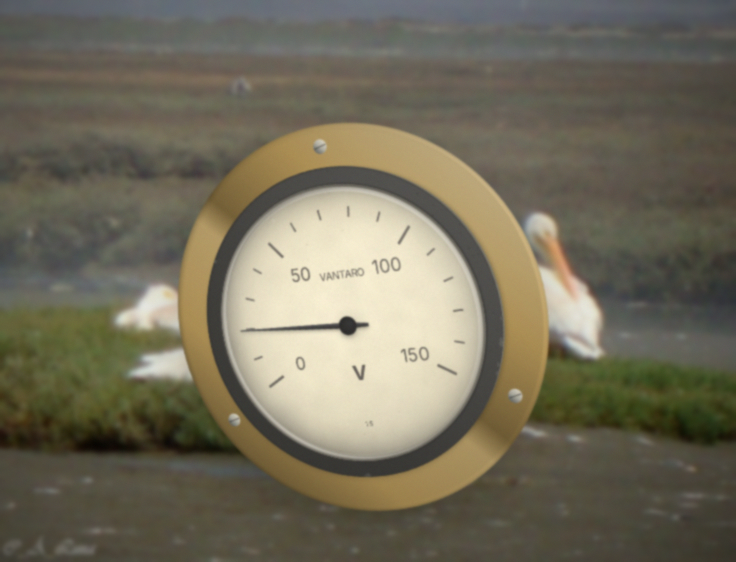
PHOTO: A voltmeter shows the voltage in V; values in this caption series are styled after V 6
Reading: V 20
